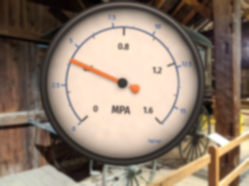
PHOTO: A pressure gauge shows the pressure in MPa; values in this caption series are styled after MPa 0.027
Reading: MPa 0.4
